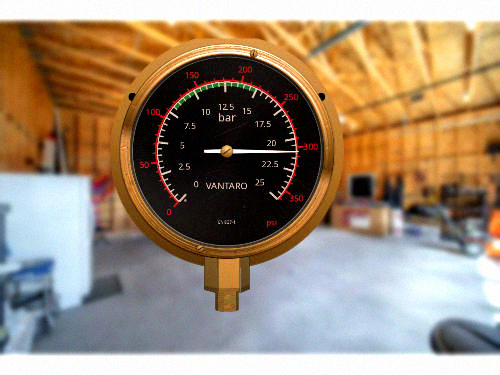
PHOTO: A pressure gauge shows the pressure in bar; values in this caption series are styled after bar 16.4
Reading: bar 21
